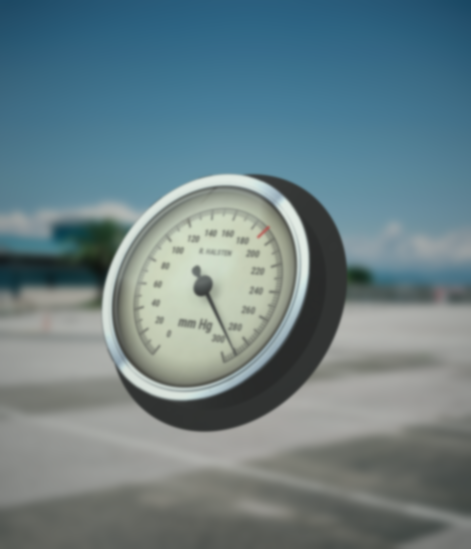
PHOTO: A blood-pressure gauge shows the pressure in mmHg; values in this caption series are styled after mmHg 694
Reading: mmHg 290
